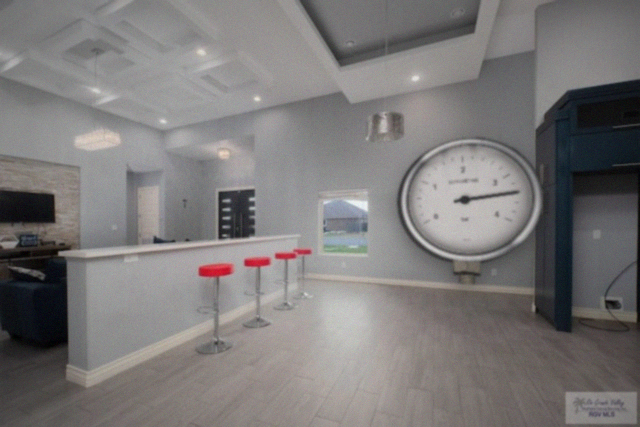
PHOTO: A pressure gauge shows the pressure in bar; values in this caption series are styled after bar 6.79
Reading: bar 3.4
